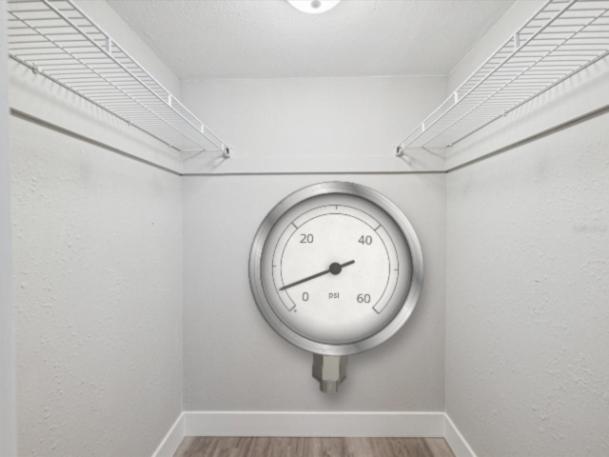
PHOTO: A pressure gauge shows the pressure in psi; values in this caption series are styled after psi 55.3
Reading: psi 5
